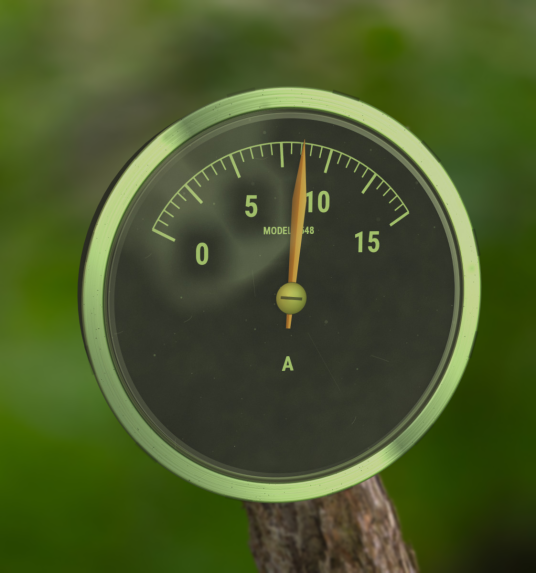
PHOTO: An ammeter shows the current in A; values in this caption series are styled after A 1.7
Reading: A 8.5
